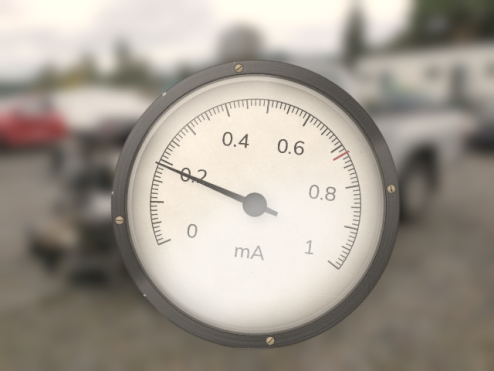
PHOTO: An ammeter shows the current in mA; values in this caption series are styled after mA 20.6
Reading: mA 0.19
